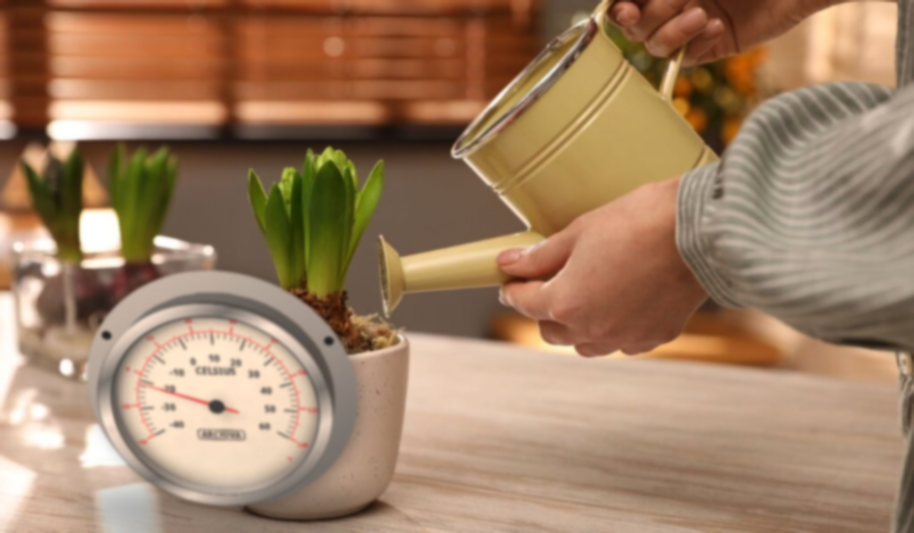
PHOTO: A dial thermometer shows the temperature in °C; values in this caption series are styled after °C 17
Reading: °C -20
